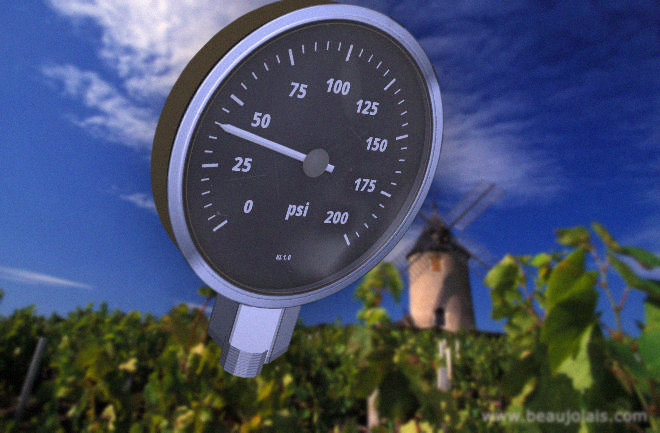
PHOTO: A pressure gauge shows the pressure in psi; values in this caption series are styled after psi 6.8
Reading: psi 40
